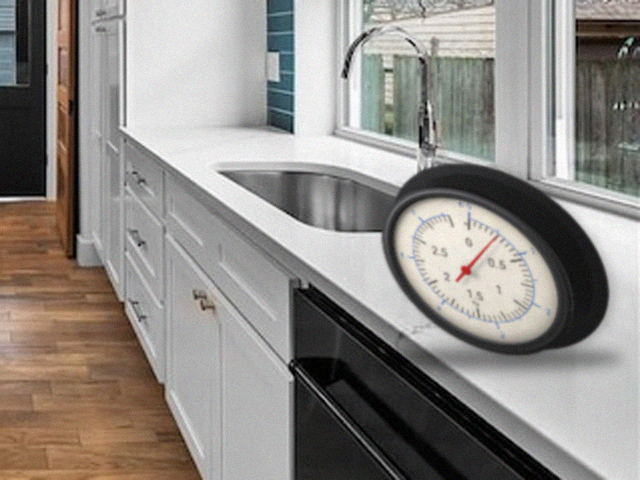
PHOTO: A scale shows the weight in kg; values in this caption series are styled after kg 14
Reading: kg 0.25
